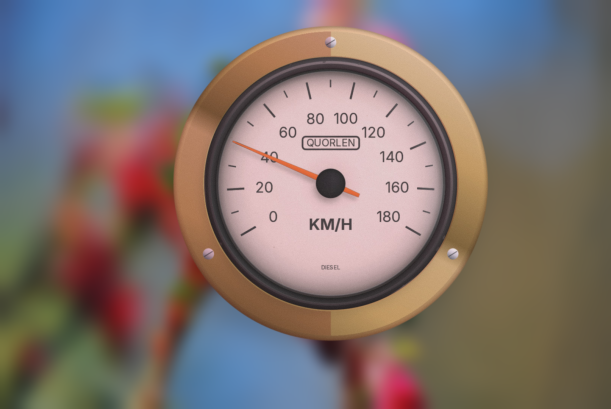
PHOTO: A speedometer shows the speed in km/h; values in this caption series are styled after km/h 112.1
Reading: km/h 40
